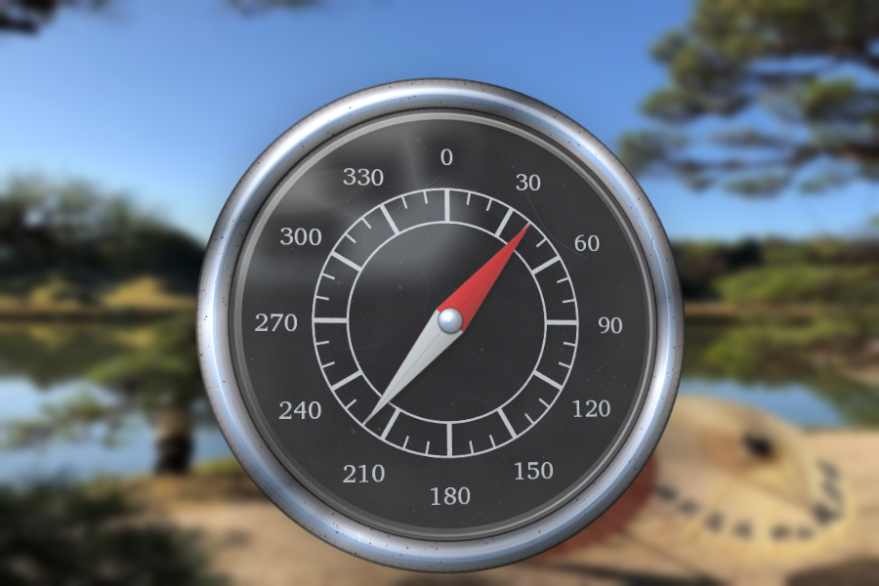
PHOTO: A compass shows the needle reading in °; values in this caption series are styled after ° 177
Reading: ° 40
